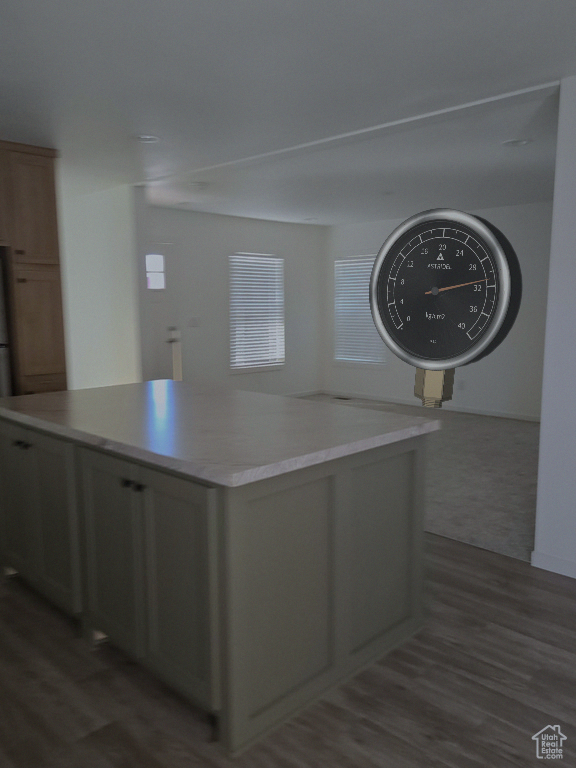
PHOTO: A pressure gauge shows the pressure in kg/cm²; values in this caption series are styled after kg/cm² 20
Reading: kg/cm² 31
